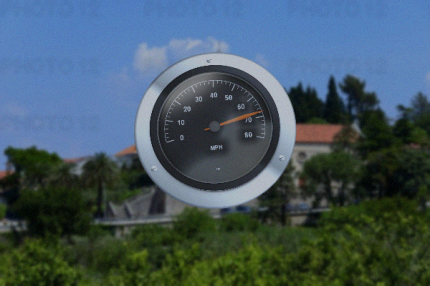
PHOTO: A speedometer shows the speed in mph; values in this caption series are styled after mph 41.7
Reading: mph 68
